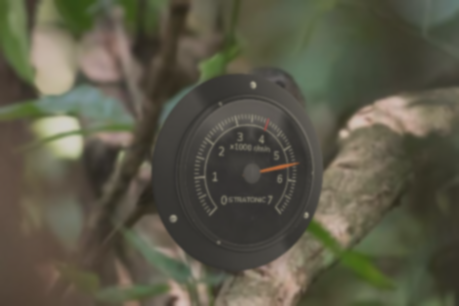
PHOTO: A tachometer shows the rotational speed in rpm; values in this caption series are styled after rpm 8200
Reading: rpm 5500
